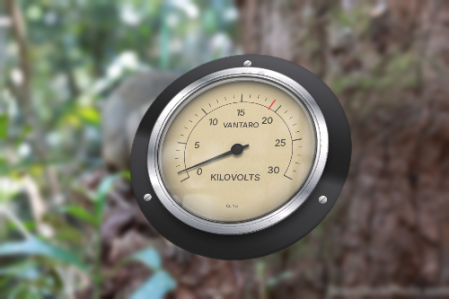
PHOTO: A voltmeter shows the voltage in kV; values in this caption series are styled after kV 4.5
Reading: kV 1
